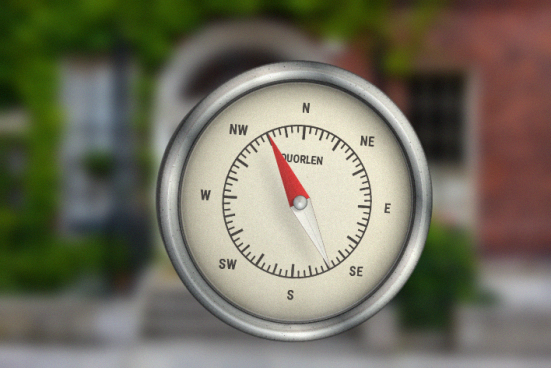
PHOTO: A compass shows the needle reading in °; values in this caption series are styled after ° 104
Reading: ° 330
